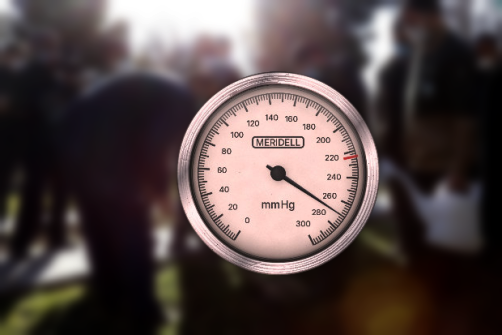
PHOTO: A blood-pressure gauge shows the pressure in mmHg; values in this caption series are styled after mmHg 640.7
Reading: mmHg 270
